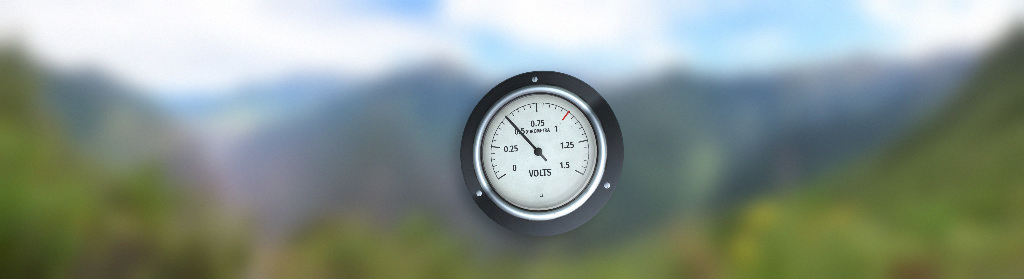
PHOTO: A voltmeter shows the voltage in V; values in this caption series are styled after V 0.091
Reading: V 0.5
